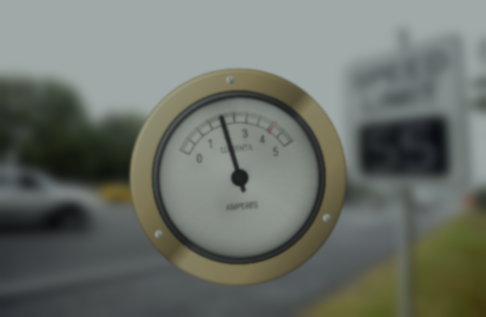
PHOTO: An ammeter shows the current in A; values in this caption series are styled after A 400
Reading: A 2
